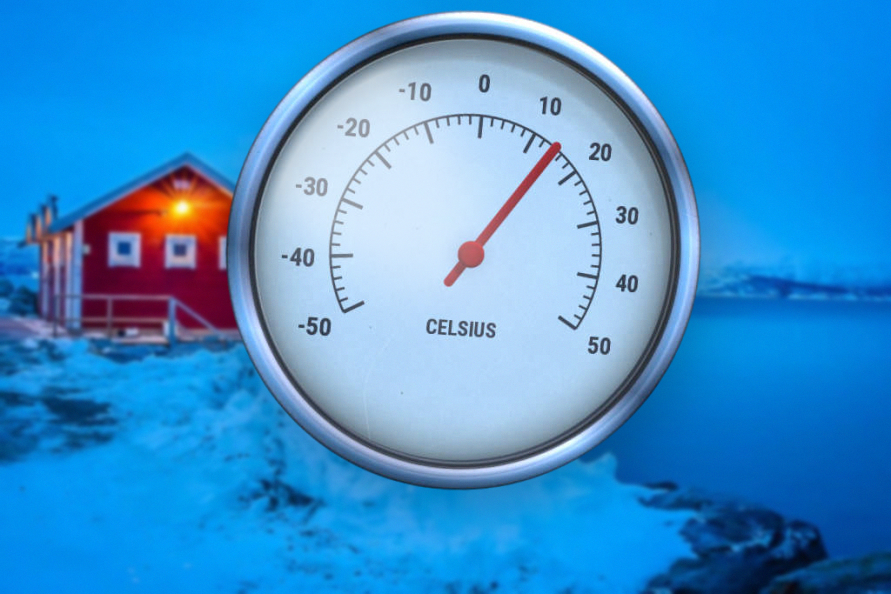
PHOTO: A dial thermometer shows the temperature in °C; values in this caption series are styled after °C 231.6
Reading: °C 14
